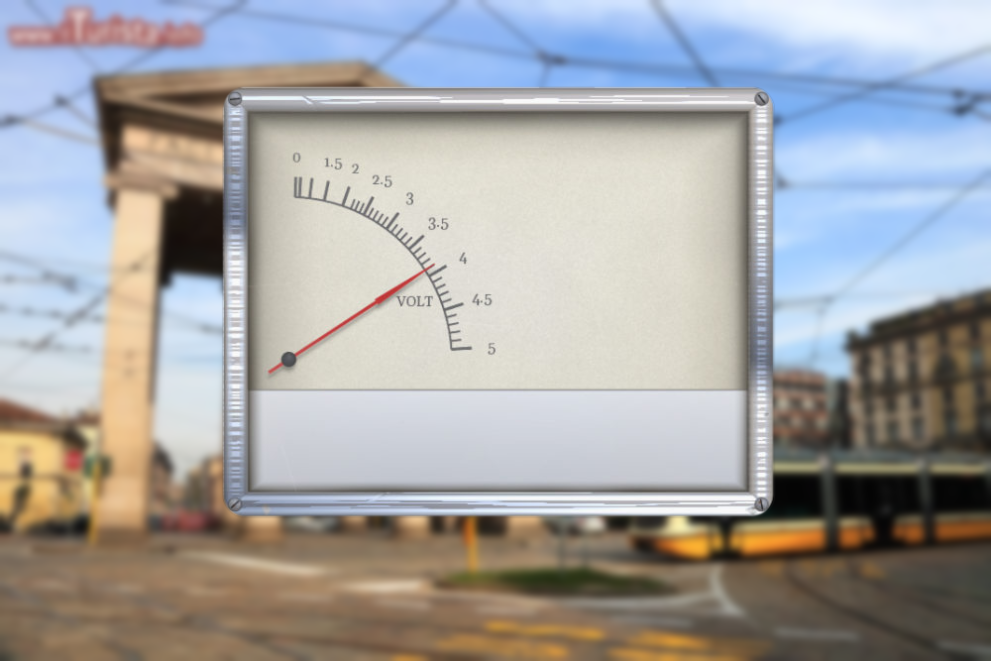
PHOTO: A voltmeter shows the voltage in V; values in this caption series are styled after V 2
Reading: V 3.9
